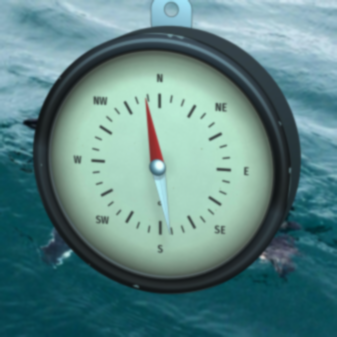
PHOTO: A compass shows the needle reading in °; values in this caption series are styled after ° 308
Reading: ° 350
